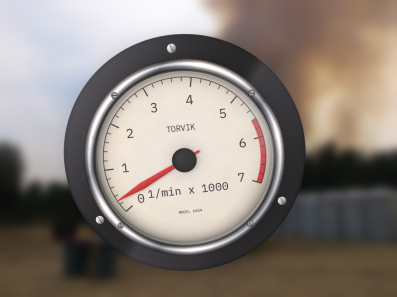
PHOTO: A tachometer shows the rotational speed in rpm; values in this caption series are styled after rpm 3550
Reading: rpm 300
